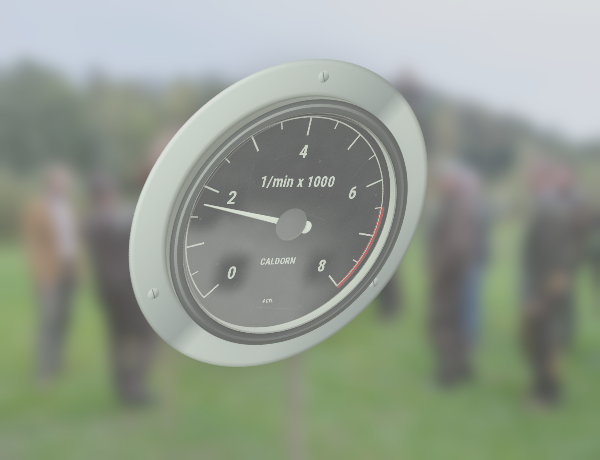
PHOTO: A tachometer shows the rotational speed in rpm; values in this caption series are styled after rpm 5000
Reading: rpm 1750
